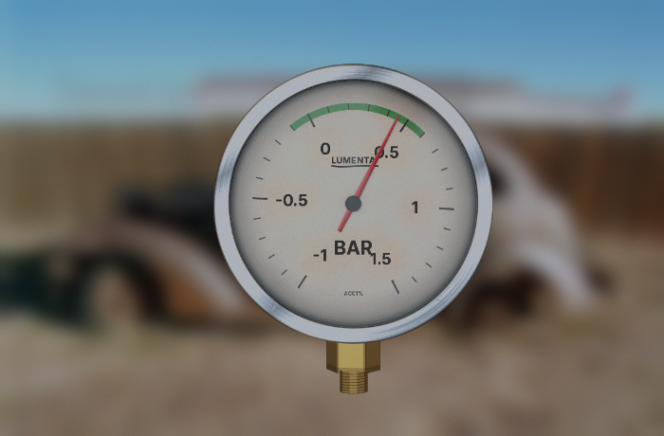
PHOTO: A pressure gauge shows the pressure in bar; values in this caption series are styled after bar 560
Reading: bar 0.45
